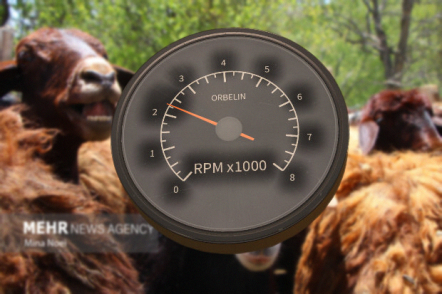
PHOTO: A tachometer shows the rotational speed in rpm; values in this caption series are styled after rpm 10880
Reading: rpm 2250
